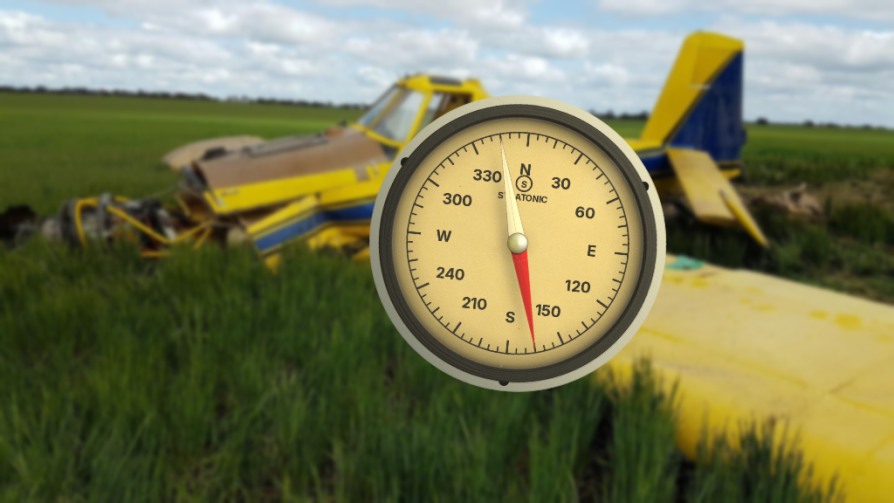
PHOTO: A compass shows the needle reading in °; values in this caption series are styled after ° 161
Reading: ° 165
